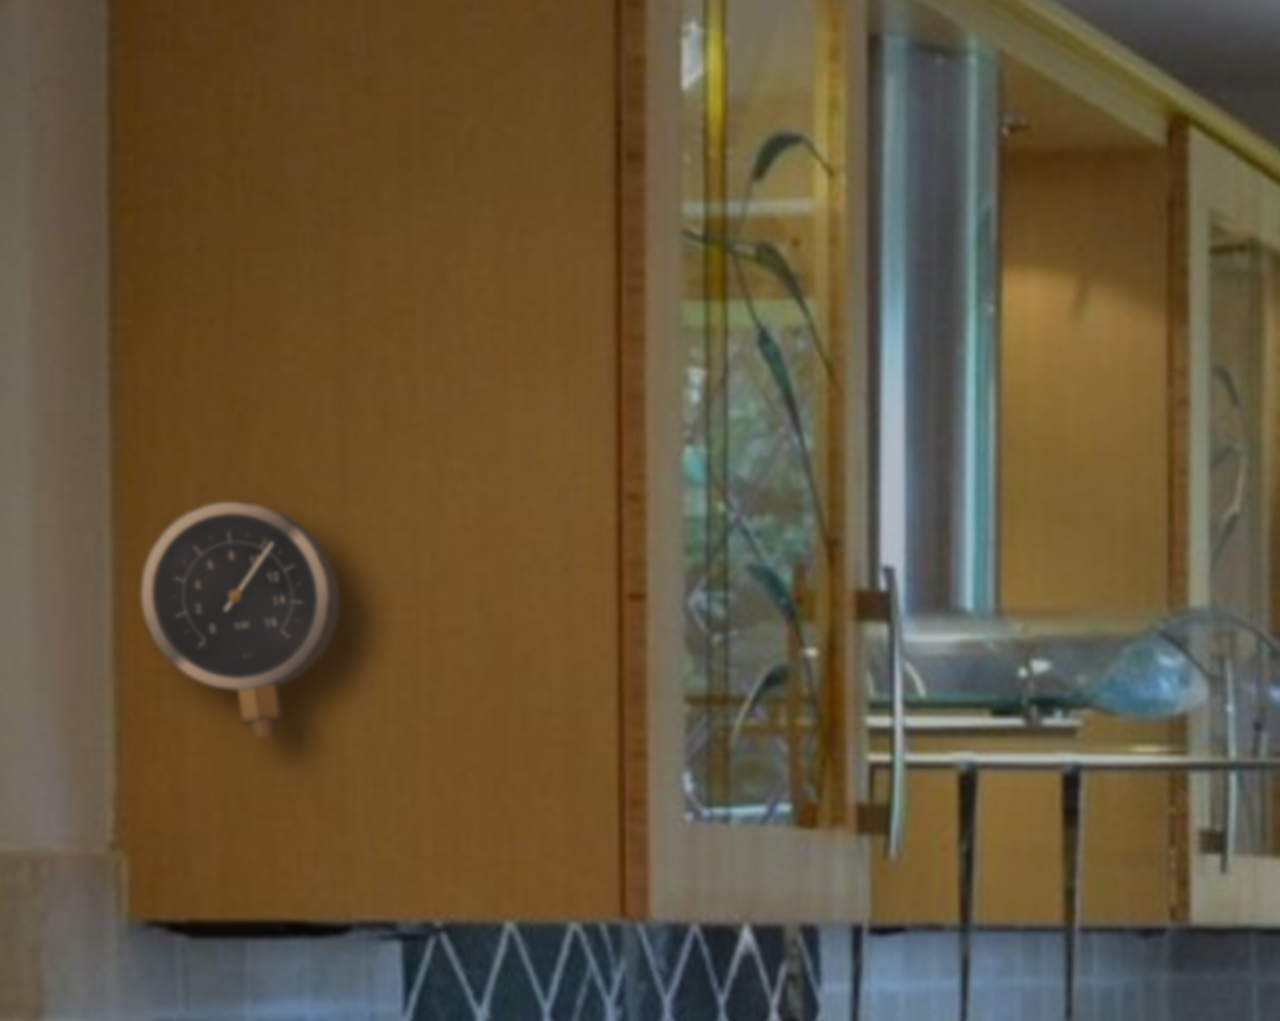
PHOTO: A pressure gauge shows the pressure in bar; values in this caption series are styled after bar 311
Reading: bar 10.5
